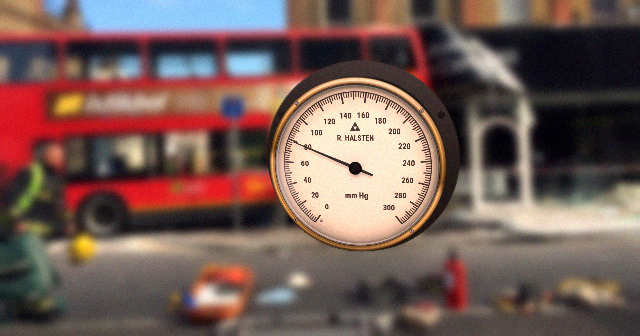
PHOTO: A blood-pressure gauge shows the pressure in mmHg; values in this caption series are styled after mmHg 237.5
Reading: mmHg 80
